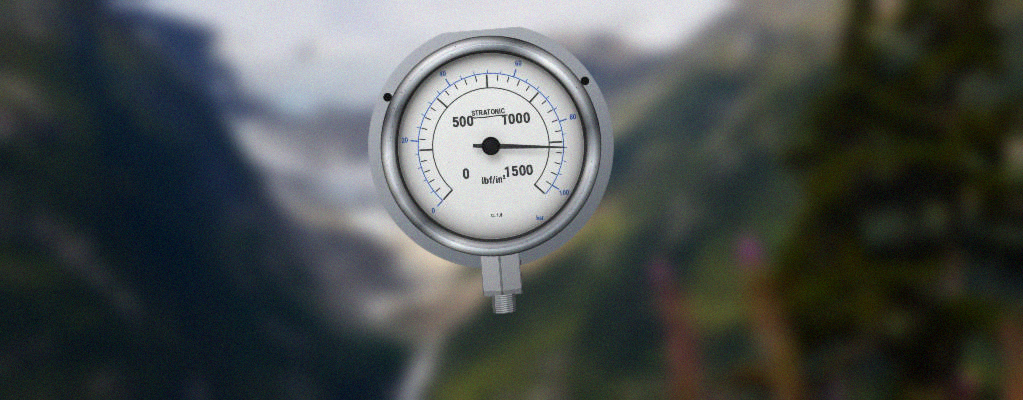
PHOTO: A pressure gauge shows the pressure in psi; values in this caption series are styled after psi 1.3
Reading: psi 1275
